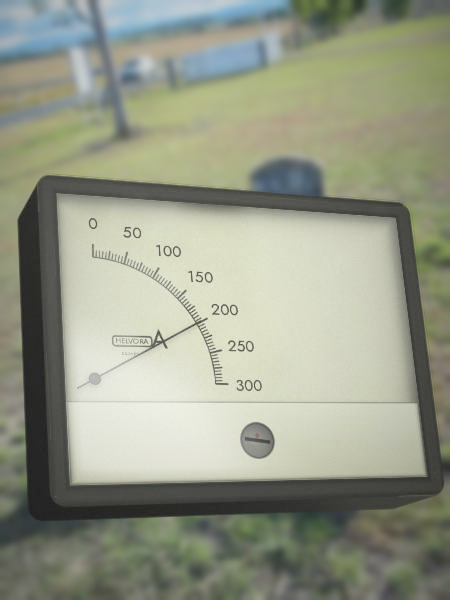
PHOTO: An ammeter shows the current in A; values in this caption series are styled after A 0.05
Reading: A 200
